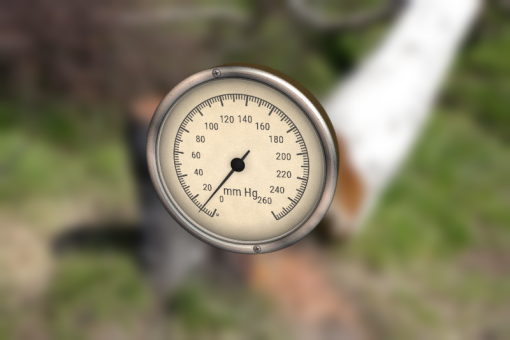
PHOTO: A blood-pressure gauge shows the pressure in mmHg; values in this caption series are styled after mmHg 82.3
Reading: mmHg 10
